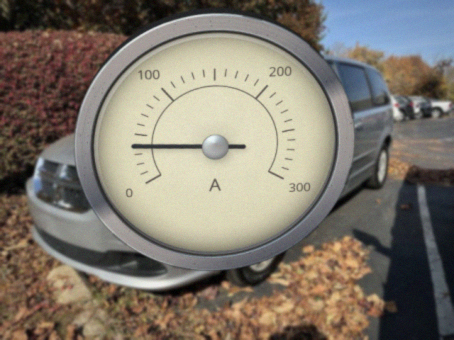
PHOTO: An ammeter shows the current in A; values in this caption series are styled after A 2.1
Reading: A 40
